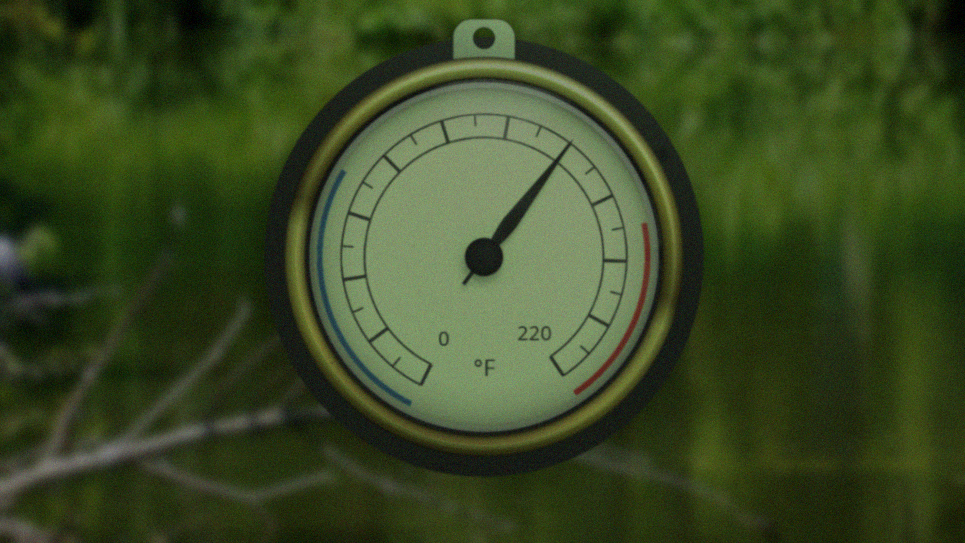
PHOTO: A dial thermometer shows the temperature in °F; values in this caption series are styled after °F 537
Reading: °F 140
